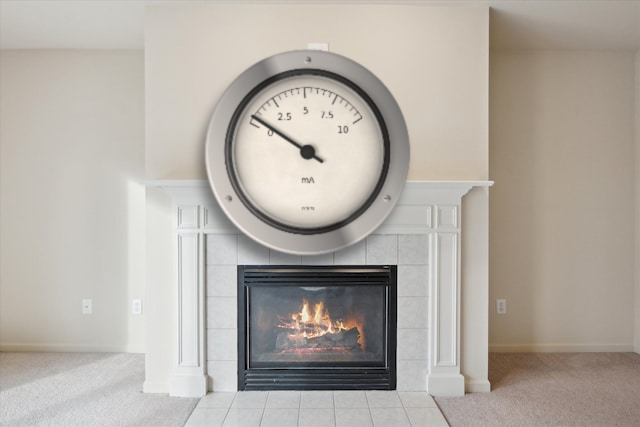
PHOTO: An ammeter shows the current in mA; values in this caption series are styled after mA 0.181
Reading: mA 0.5
